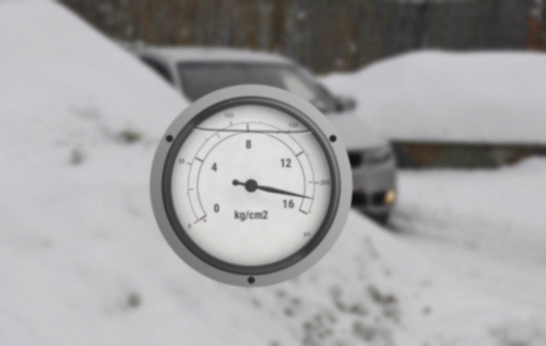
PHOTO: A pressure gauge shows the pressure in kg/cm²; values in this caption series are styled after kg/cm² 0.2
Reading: kg/cm² 15
